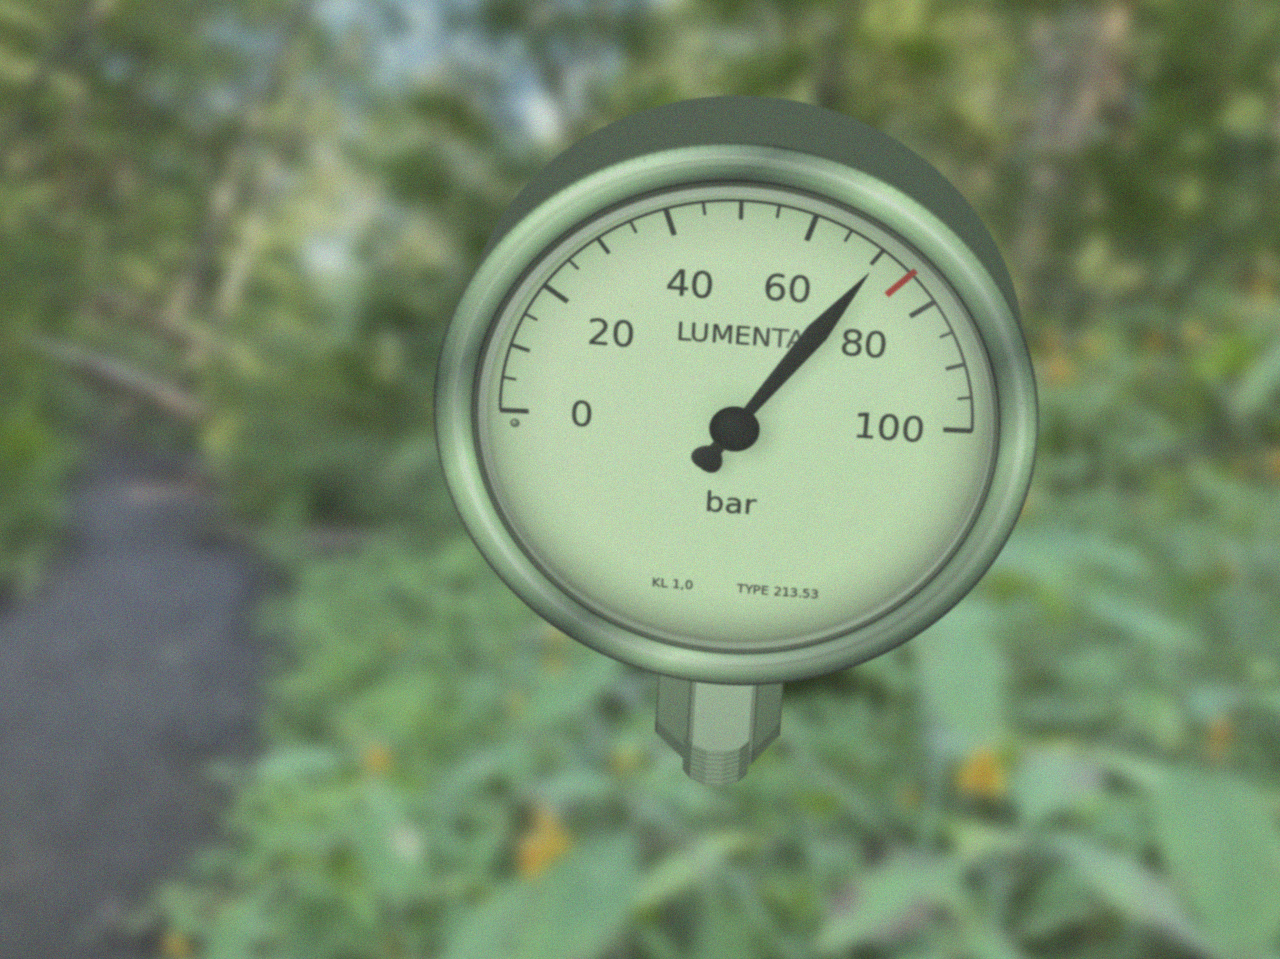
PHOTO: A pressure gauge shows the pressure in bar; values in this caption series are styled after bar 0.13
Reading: bar 70
